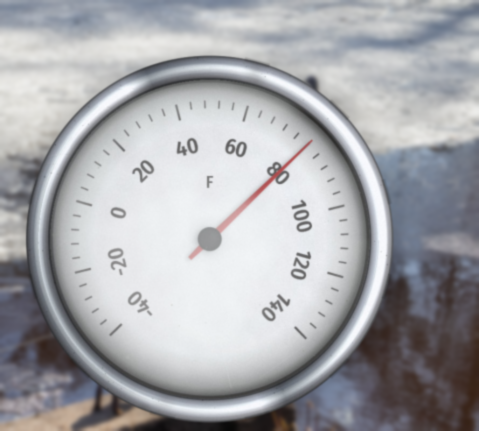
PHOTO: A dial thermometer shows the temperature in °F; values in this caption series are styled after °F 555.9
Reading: °F 80
